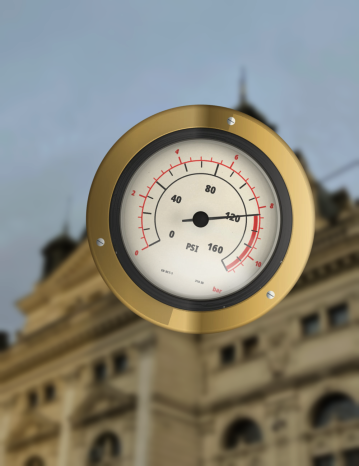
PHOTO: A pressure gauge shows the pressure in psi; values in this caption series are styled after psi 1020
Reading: psi 120
